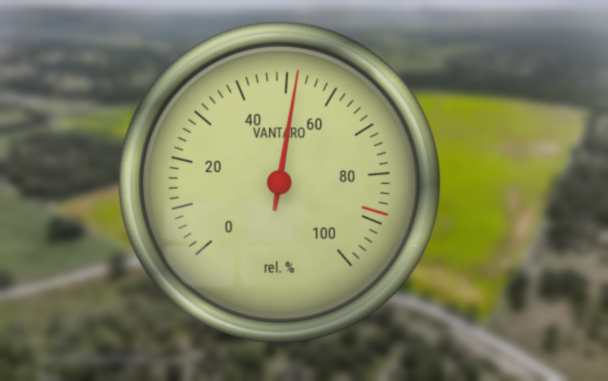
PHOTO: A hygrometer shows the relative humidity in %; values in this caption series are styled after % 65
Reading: % 52
